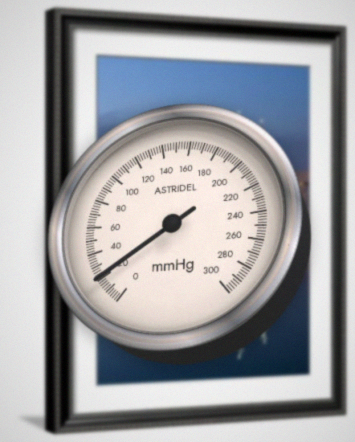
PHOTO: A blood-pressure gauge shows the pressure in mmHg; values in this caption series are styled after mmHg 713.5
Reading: mmHg 20
